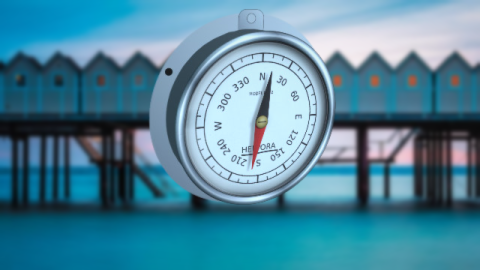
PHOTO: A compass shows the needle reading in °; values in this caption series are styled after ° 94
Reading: ° 190
